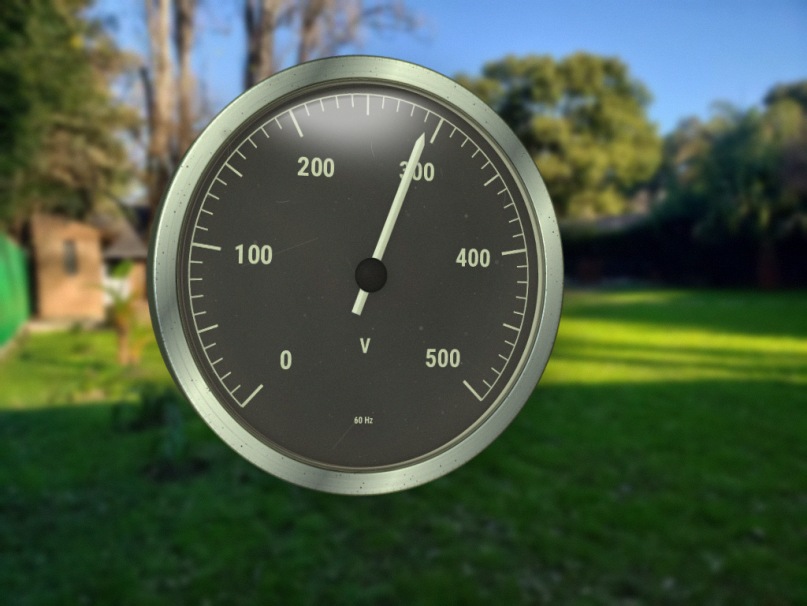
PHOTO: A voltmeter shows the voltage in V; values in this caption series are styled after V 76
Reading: V 290
